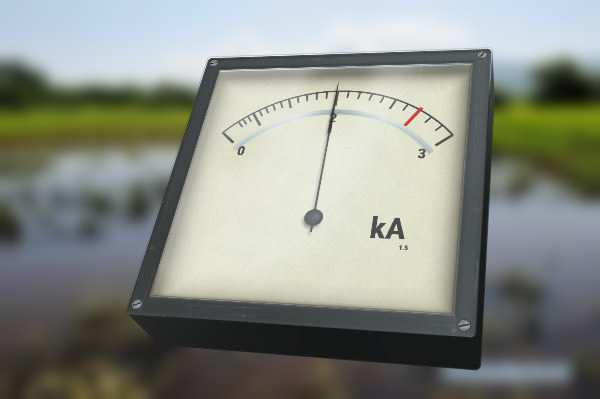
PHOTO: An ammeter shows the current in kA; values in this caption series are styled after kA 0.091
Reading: kA 2
